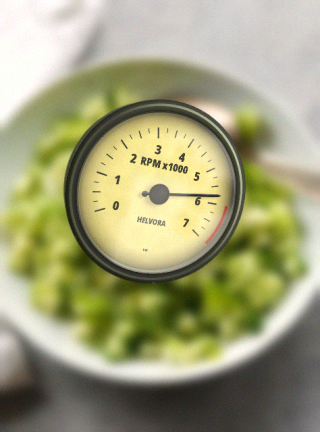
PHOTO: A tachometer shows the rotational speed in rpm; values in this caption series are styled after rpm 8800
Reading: rpm 5750
